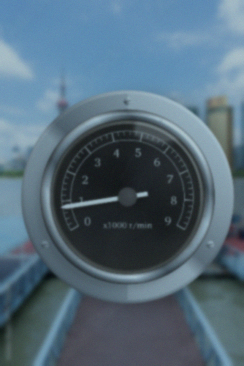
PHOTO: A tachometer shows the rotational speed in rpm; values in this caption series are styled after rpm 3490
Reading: rpm 800
